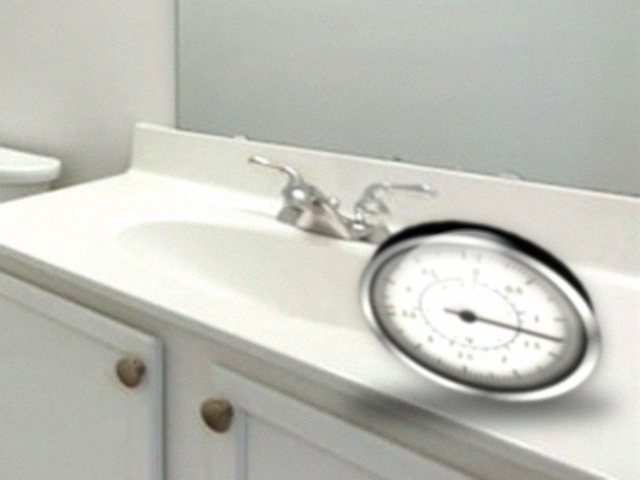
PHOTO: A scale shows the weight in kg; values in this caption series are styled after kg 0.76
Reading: kg 1.25
